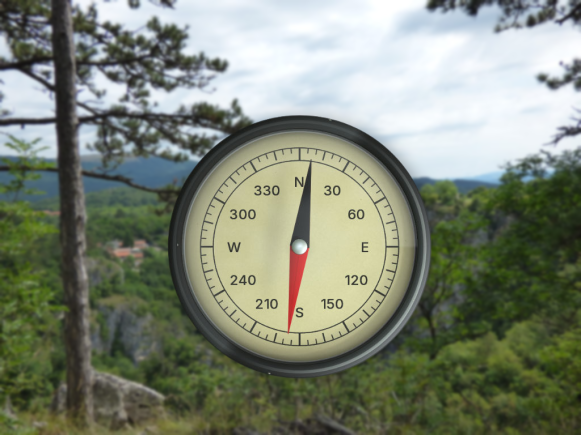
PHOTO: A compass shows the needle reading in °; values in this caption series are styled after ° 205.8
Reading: ° 187.5
